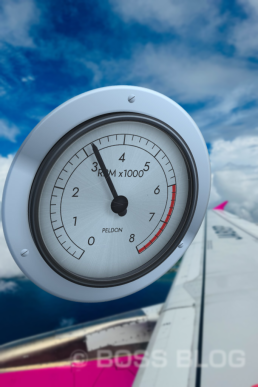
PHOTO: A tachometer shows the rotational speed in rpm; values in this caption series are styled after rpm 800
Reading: rpm 3200
